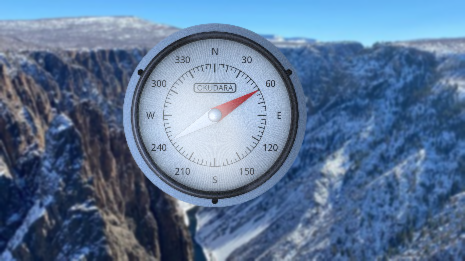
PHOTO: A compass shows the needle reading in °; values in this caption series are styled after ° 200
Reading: ° 60
